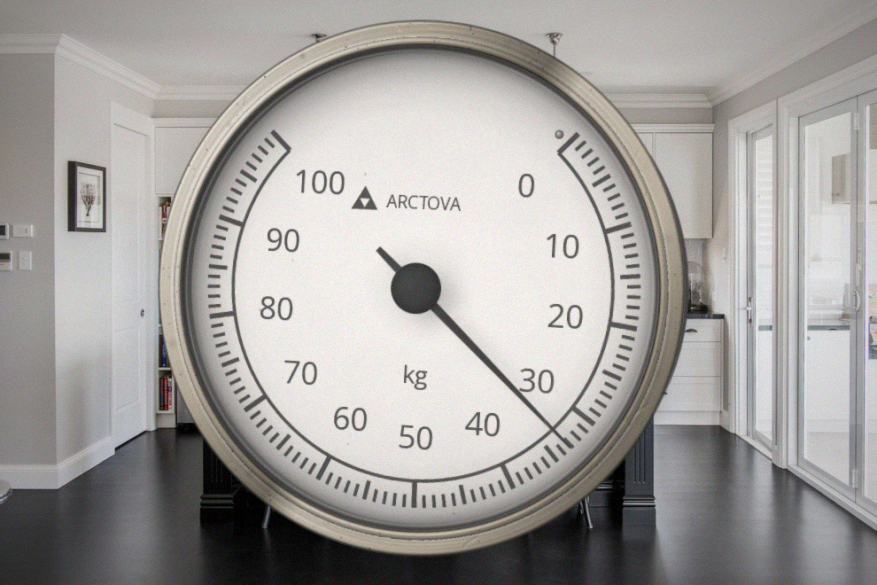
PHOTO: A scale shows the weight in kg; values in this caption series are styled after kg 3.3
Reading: kg 33
